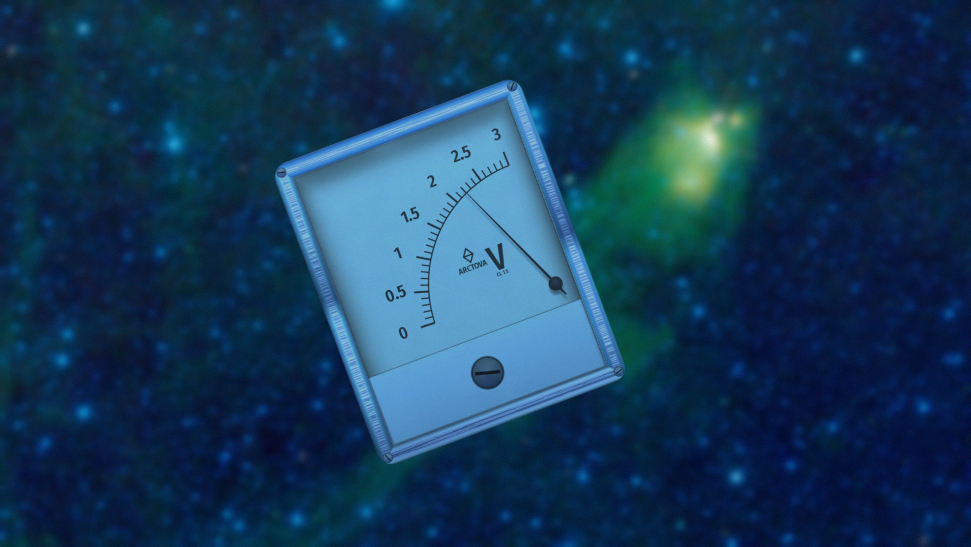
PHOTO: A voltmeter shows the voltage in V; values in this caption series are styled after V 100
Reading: V 2.2
